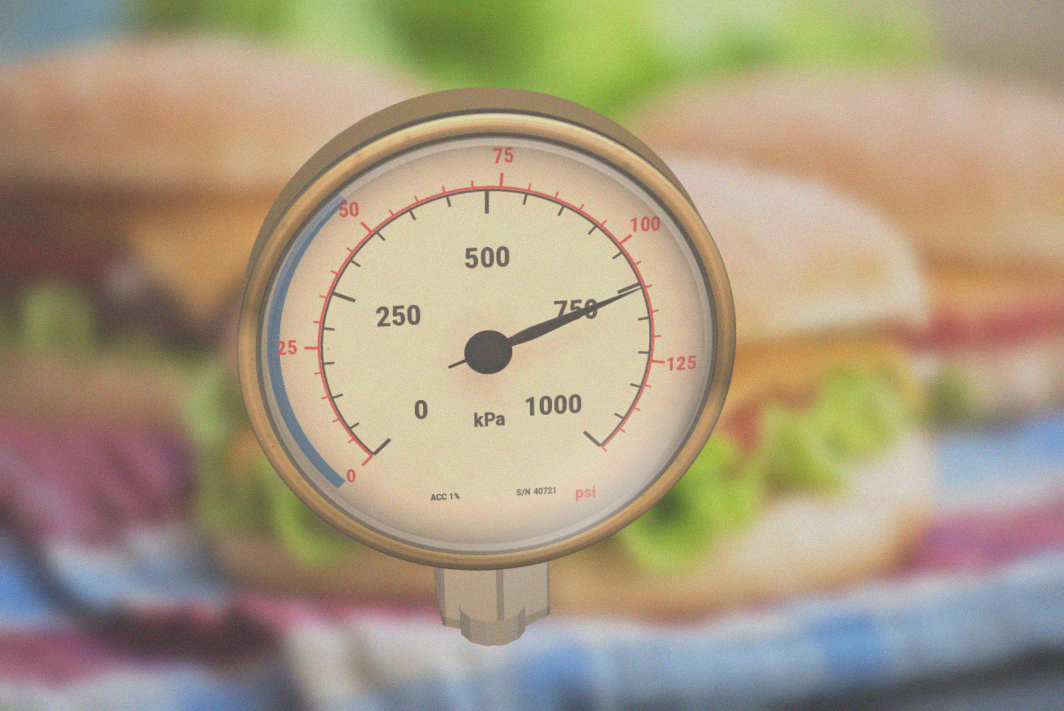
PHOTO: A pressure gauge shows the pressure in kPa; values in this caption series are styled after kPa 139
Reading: kPa 750
